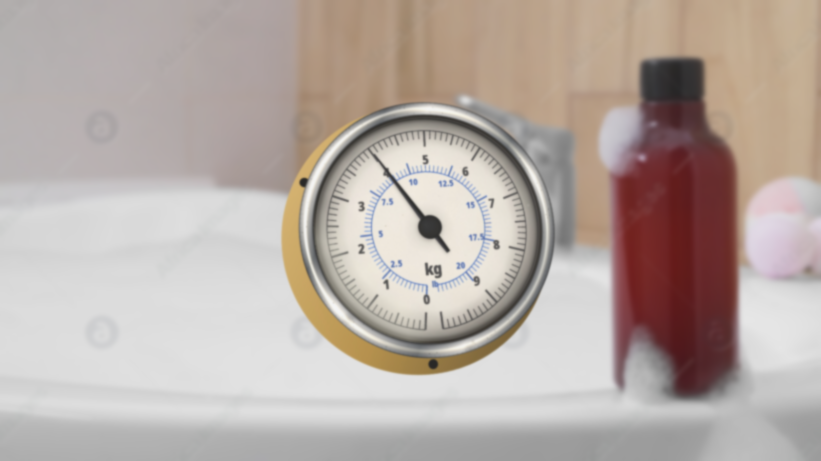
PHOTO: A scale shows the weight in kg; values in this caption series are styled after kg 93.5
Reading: kg 4
